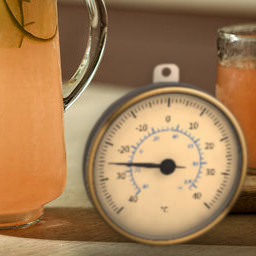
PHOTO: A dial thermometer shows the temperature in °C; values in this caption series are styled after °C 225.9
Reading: °C -25
